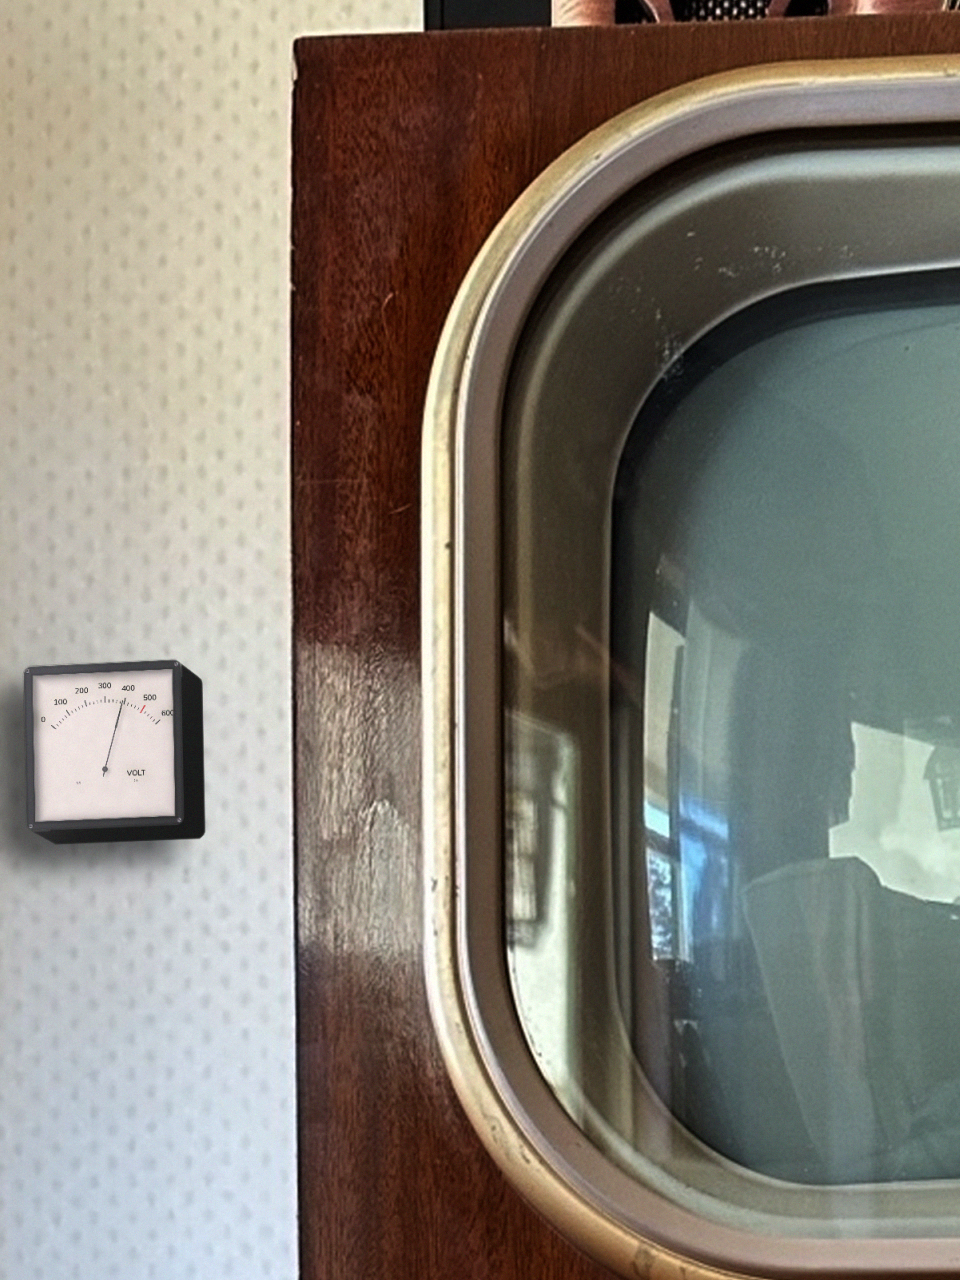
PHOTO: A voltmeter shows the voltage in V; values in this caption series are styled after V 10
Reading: V 400
